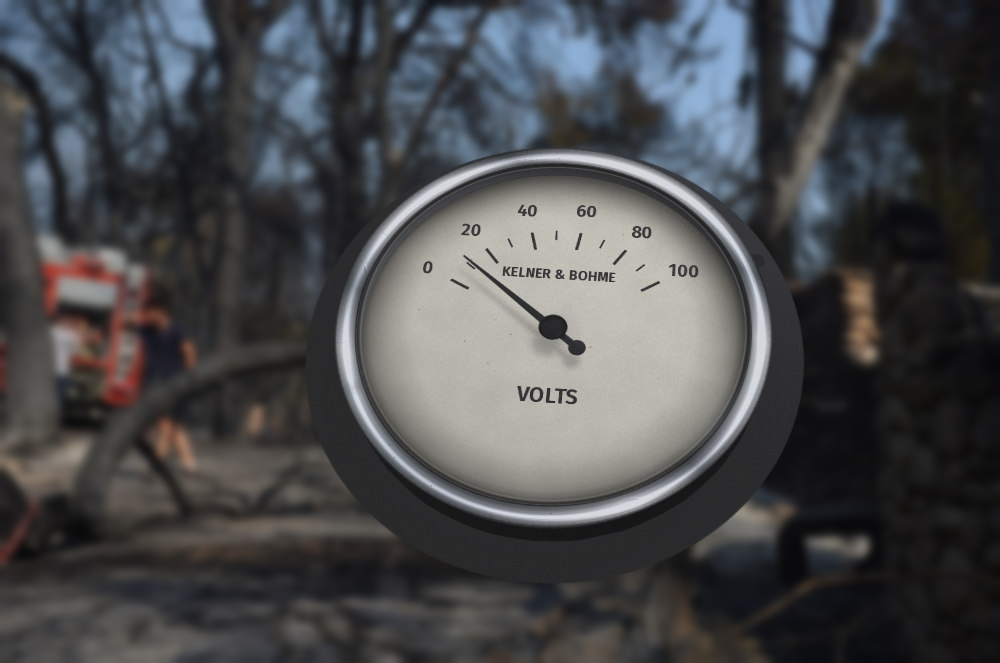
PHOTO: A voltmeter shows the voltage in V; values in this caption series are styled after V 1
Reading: V 10
